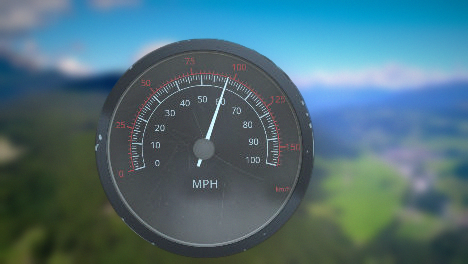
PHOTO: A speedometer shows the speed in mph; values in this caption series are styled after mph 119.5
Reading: mph 60
